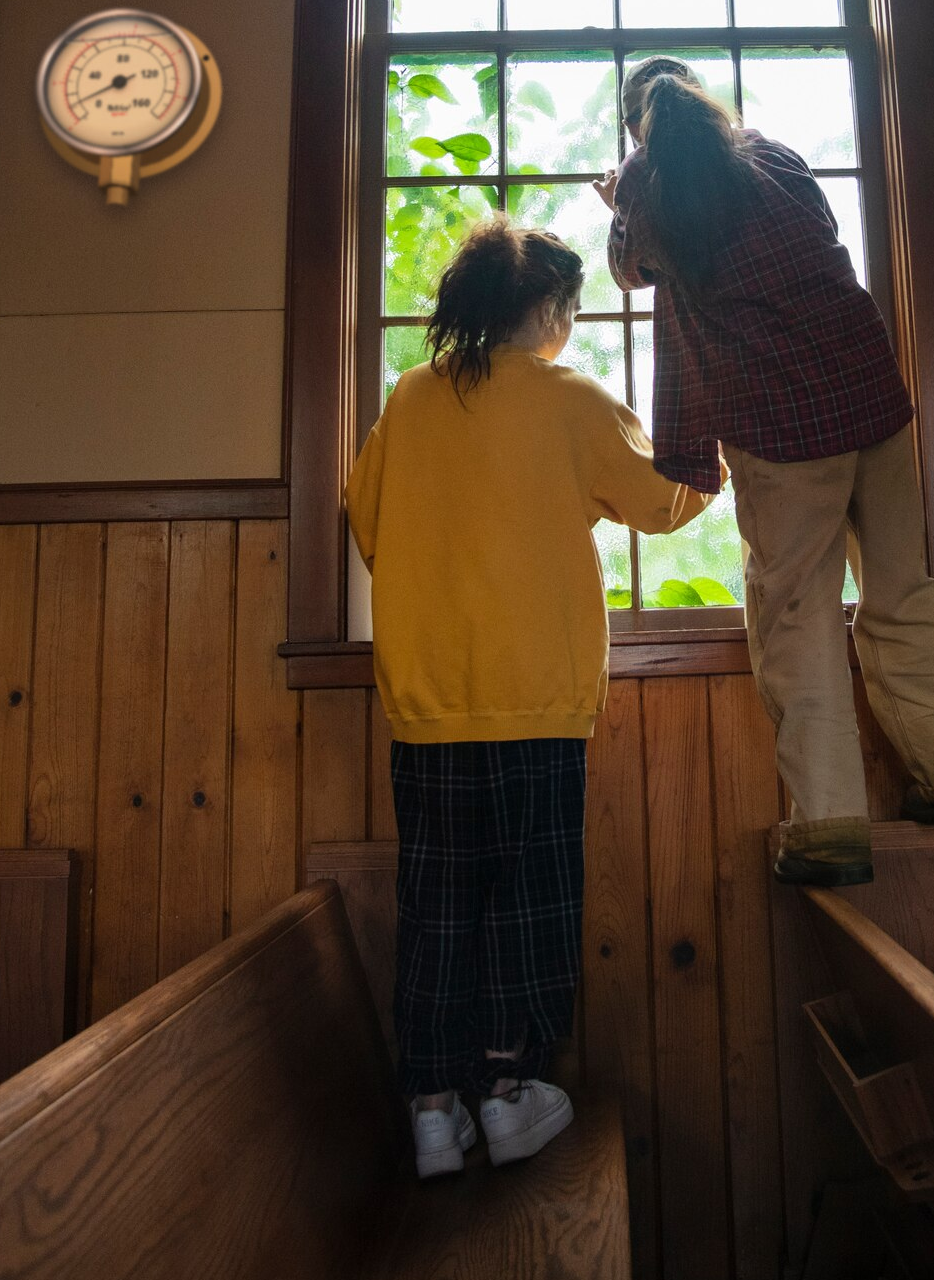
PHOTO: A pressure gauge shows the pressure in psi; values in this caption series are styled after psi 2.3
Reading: psi 10
